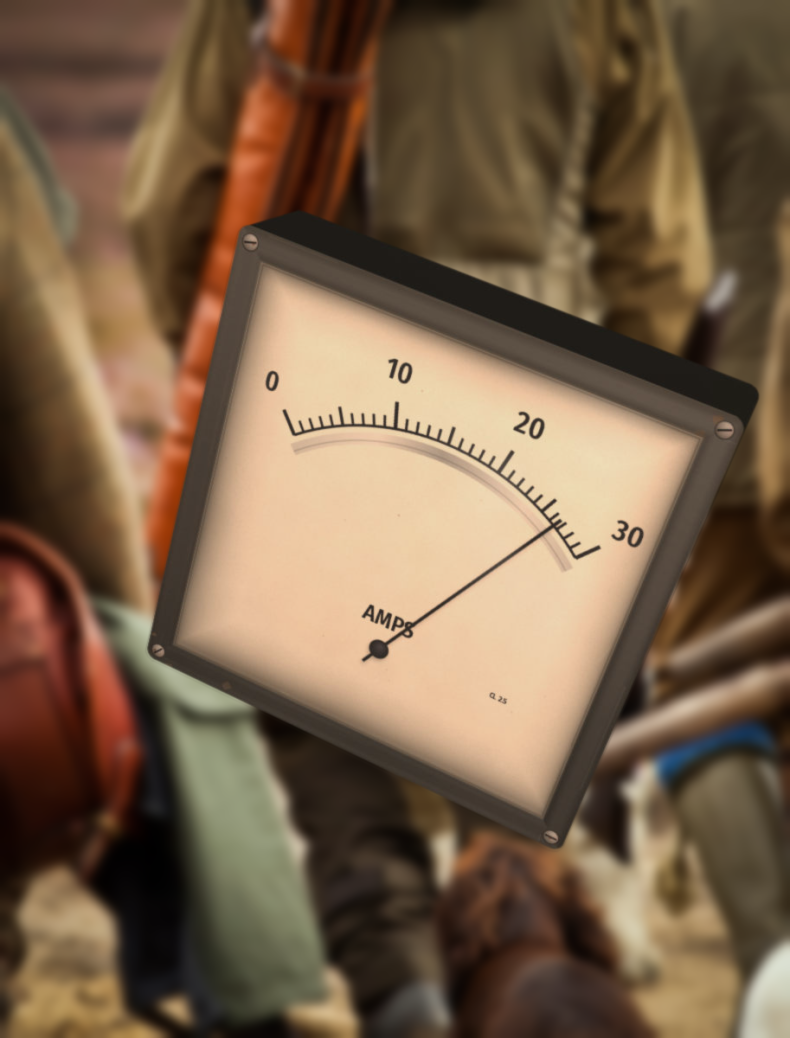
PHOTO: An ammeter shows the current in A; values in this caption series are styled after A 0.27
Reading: A 26.5
